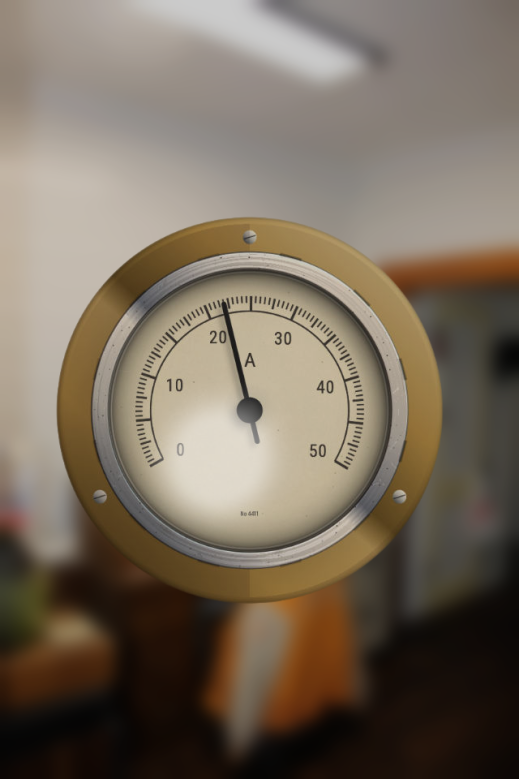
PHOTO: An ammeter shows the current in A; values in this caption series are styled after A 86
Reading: A 22
